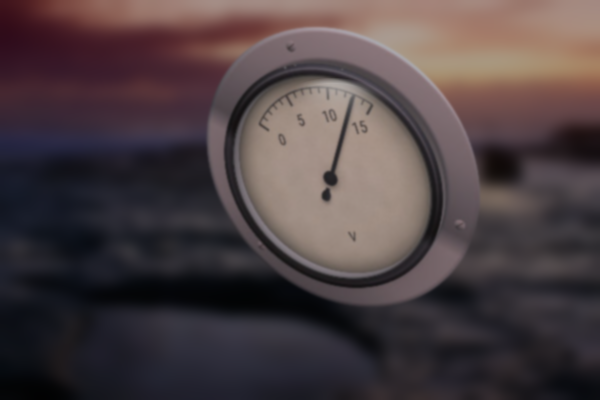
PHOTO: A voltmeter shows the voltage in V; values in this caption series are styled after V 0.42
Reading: V 13
